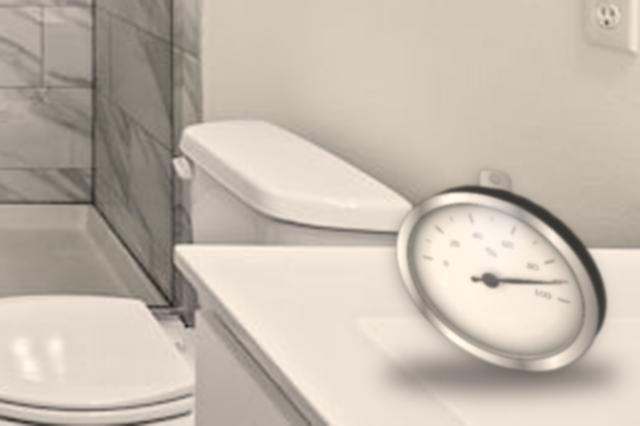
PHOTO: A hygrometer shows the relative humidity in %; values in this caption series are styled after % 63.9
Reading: % 90
